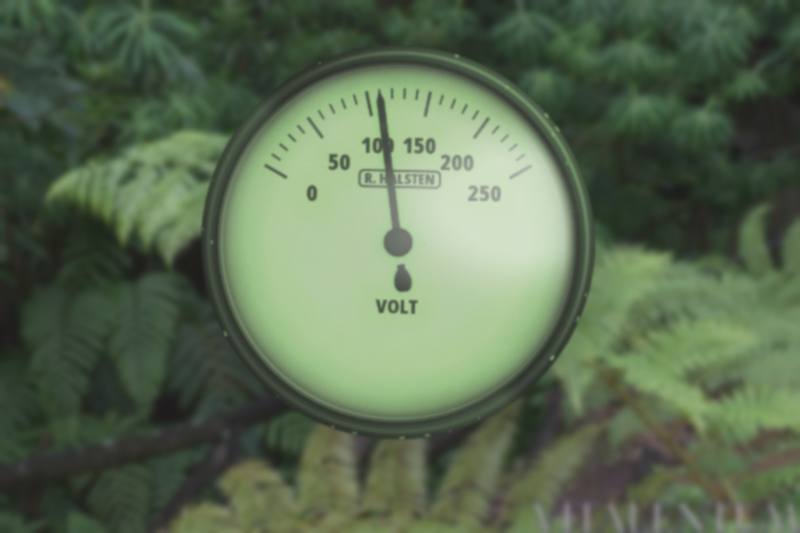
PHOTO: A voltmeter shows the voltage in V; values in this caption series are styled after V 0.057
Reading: V 110
